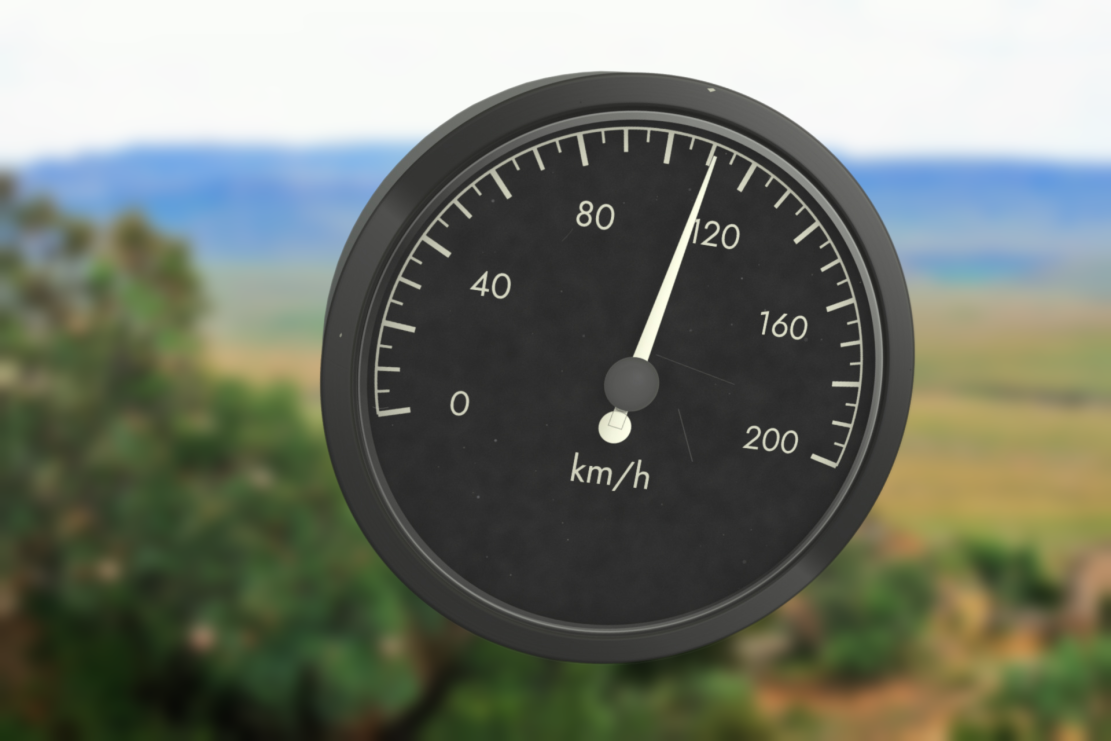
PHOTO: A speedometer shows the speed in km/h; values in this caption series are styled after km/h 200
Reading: km/h 110
